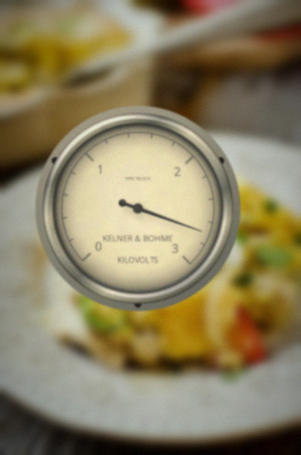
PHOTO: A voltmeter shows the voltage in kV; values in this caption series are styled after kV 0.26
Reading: kV 2.7
